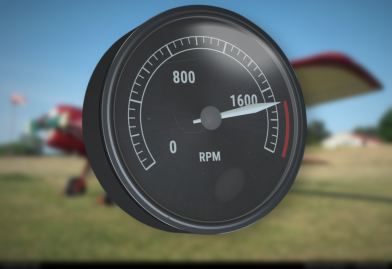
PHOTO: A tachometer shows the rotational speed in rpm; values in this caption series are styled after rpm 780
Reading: rpm 1700
